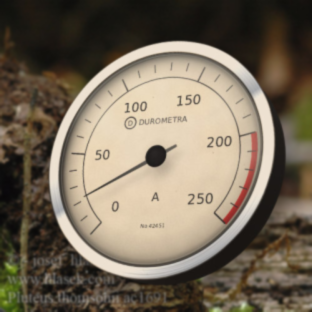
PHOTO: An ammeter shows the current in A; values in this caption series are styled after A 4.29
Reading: A 20
